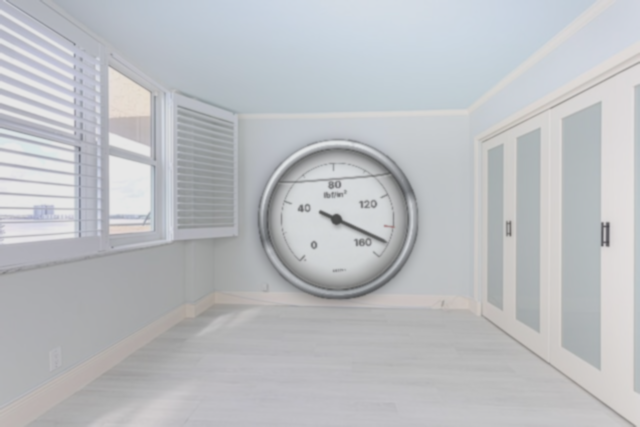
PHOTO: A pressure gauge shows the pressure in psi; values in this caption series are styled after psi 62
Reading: psi 150
